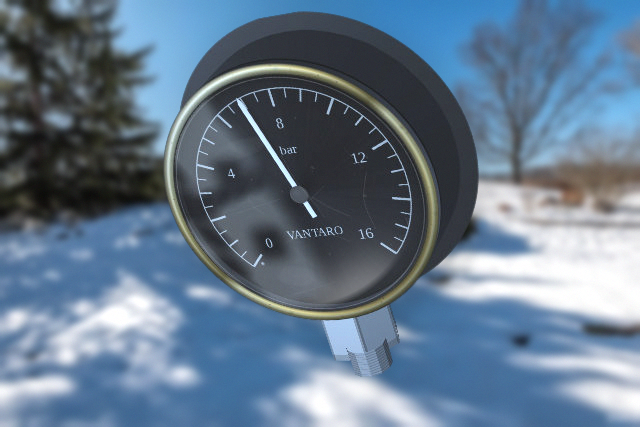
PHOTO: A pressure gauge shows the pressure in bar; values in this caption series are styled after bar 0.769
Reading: bar 7
